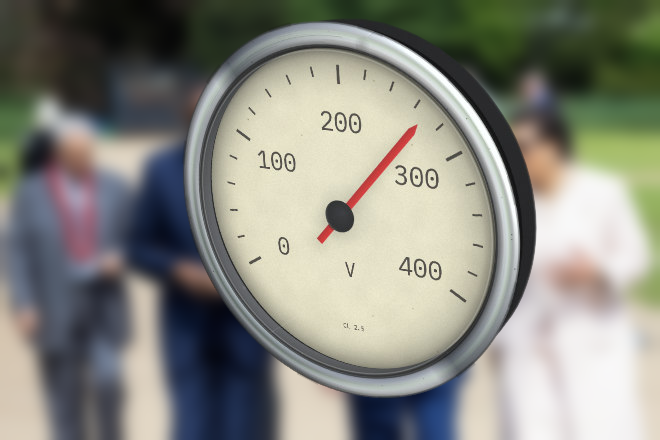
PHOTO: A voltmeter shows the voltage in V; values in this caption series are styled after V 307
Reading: V 270
